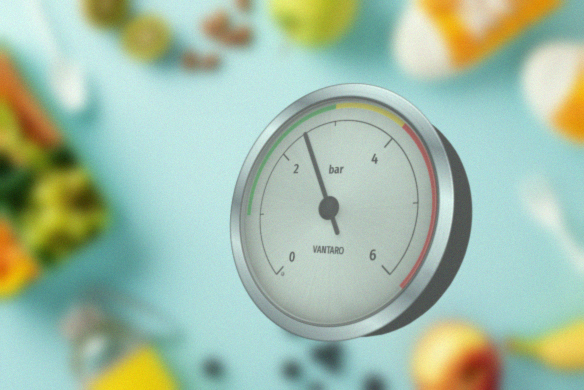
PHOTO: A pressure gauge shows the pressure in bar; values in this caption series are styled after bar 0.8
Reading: bar 2.5
